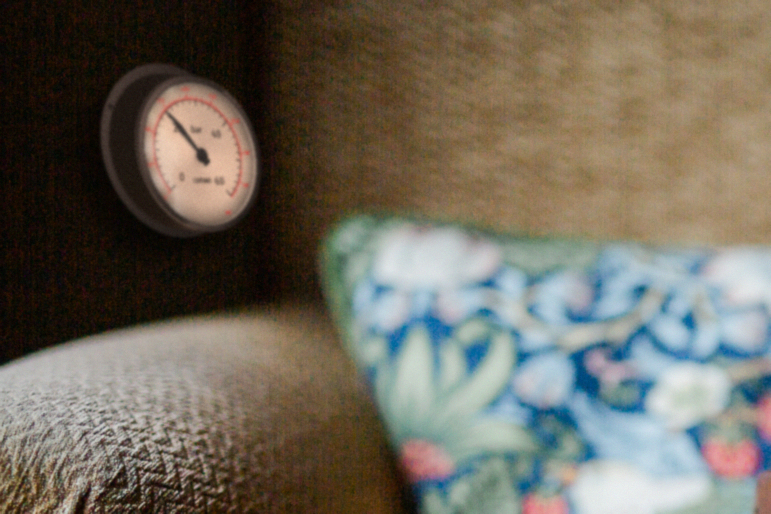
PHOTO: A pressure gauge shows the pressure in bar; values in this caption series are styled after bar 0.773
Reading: bar 20
